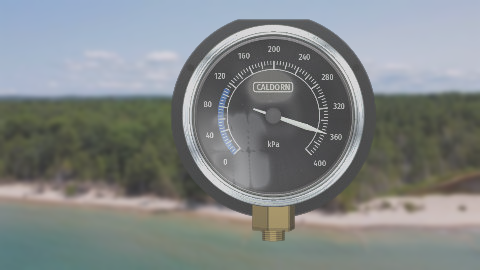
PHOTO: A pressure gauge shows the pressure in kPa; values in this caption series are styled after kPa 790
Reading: kPa 360
